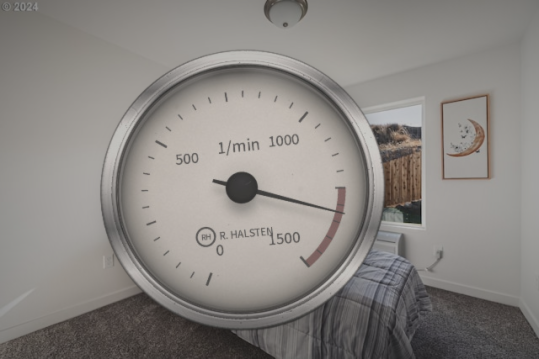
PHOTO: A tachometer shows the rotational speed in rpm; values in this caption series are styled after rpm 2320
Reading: rpm 1325
